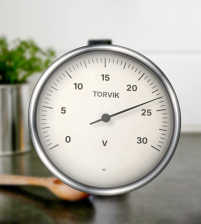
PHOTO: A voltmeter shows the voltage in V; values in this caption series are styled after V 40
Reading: V 23.5
